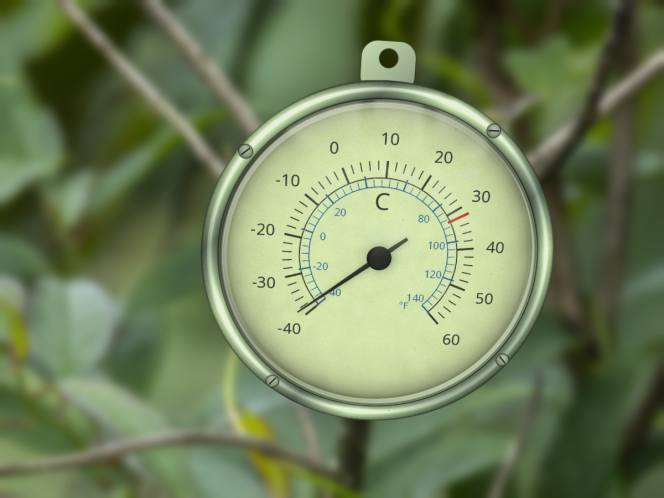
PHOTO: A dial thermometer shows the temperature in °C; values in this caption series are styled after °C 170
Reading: °C -38
